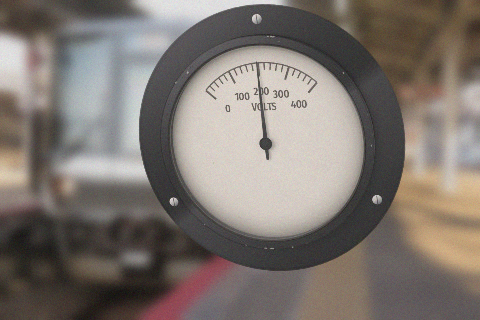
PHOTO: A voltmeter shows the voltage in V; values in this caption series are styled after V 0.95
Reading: V 200
